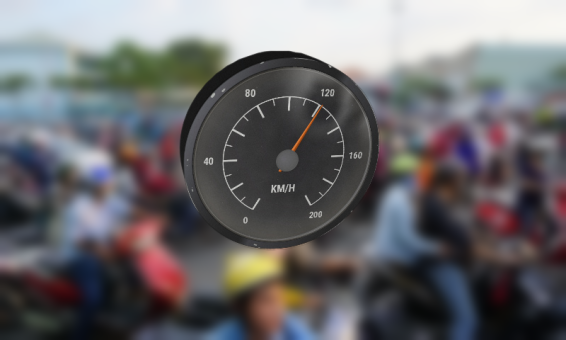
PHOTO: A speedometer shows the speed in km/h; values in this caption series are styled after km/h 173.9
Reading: km/h 120
